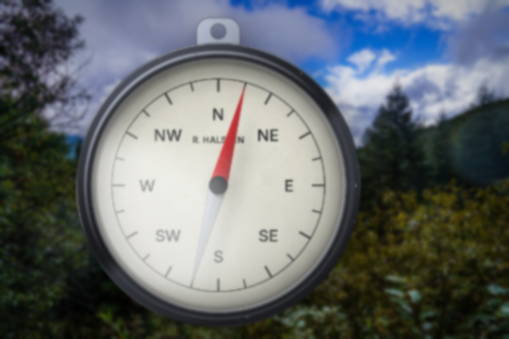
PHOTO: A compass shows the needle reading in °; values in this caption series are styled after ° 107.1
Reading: ° 15
